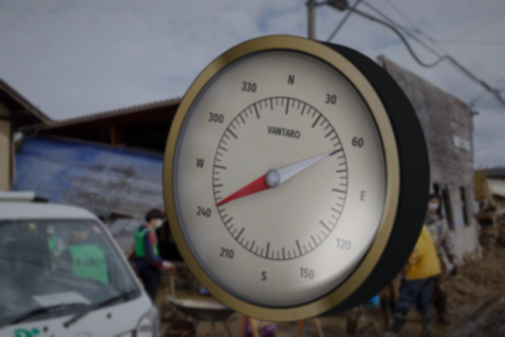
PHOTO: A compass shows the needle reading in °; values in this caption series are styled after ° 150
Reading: ° 240
